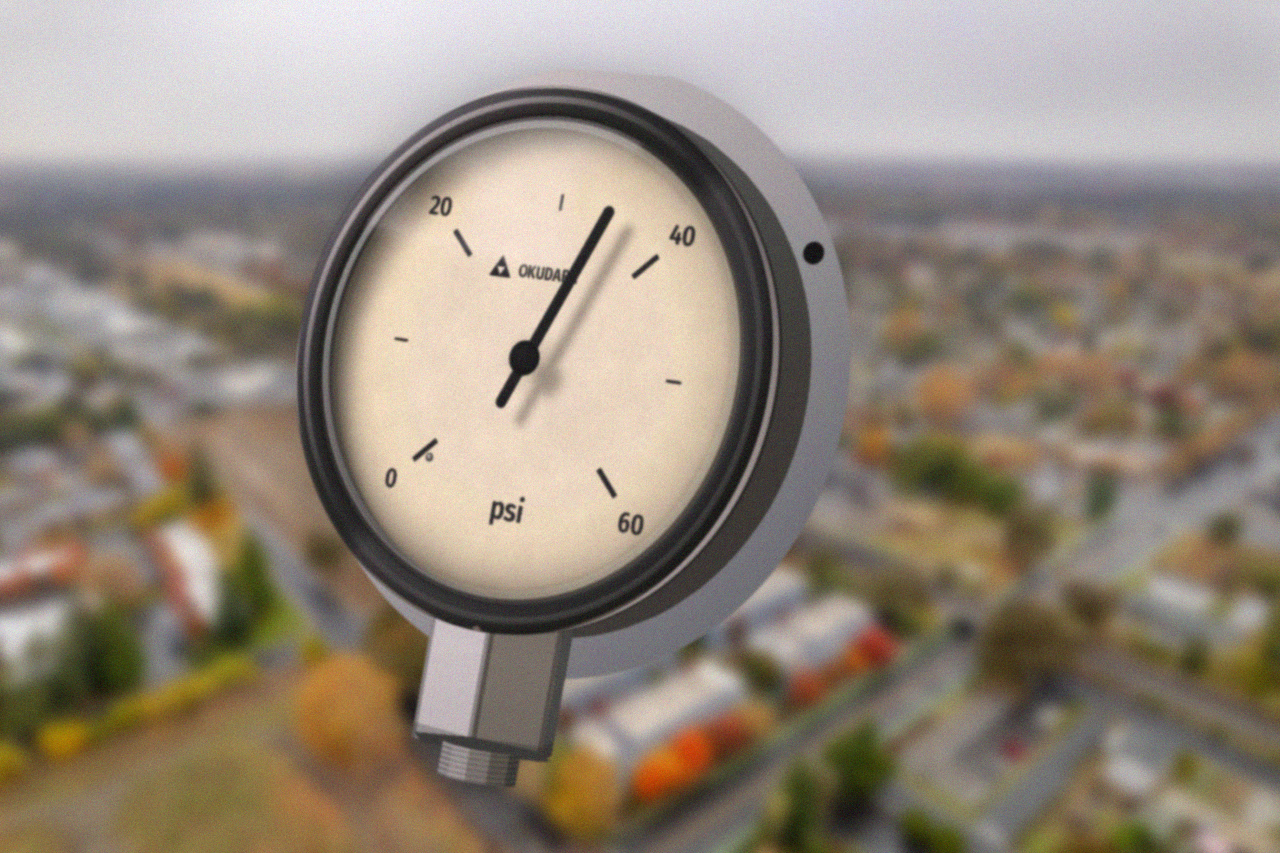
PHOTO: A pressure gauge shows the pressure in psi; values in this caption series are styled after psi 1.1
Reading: psi 35
